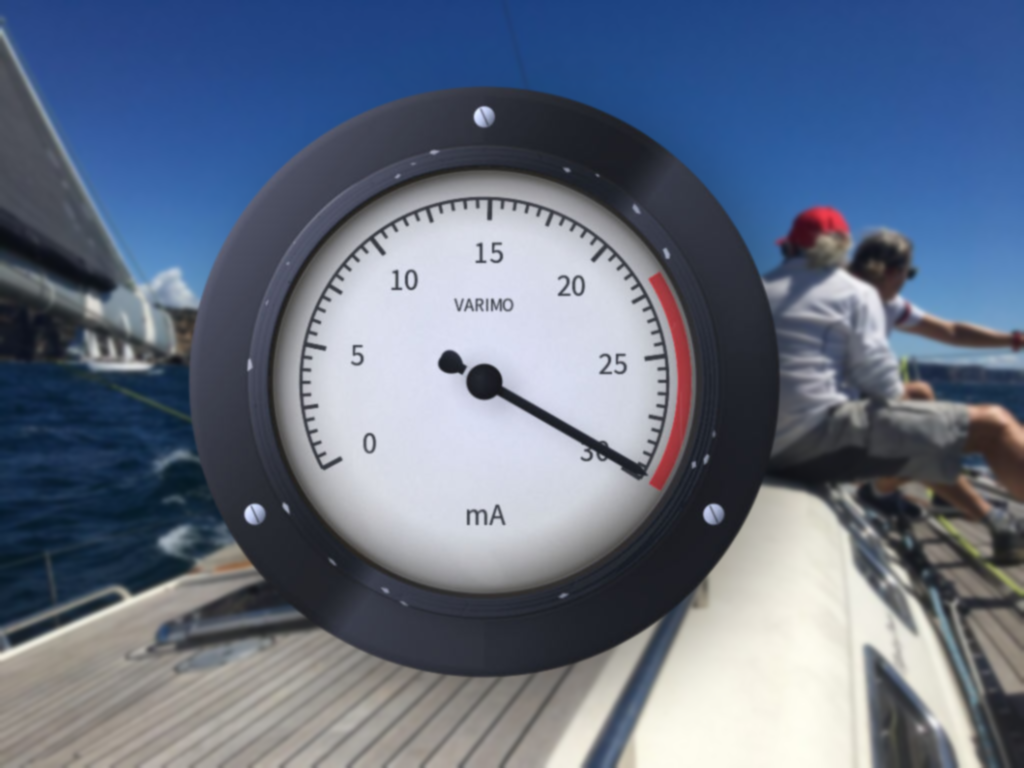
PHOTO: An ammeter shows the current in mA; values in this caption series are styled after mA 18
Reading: mA 29.75
